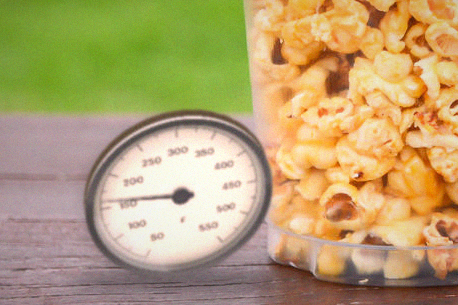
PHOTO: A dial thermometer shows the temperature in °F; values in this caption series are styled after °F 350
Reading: °F 162.5
